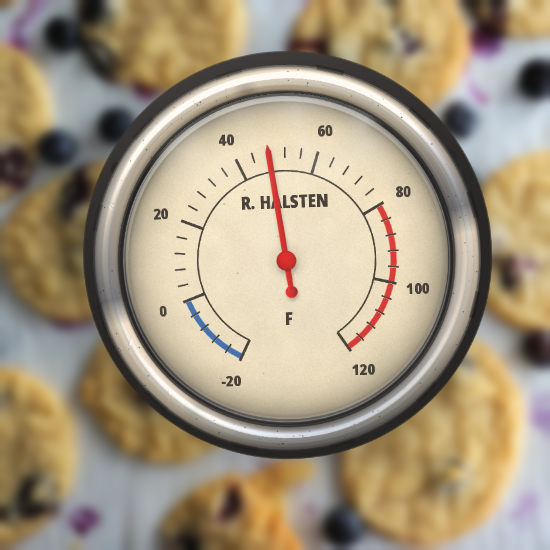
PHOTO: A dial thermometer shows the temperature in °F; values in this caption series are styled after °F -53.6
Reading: °F 48
